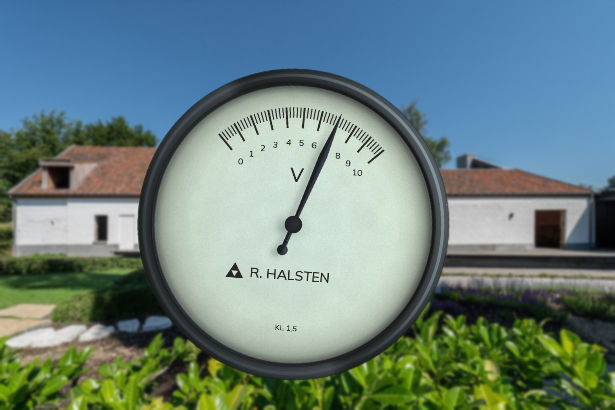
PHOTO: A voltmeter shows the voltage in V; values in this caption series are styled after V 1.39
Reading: V 7
